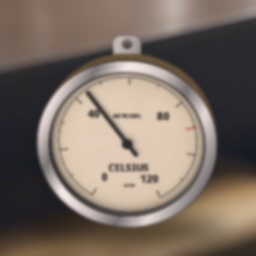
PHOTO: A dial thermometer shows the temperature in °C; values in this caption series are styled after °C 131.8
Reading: °C 45
